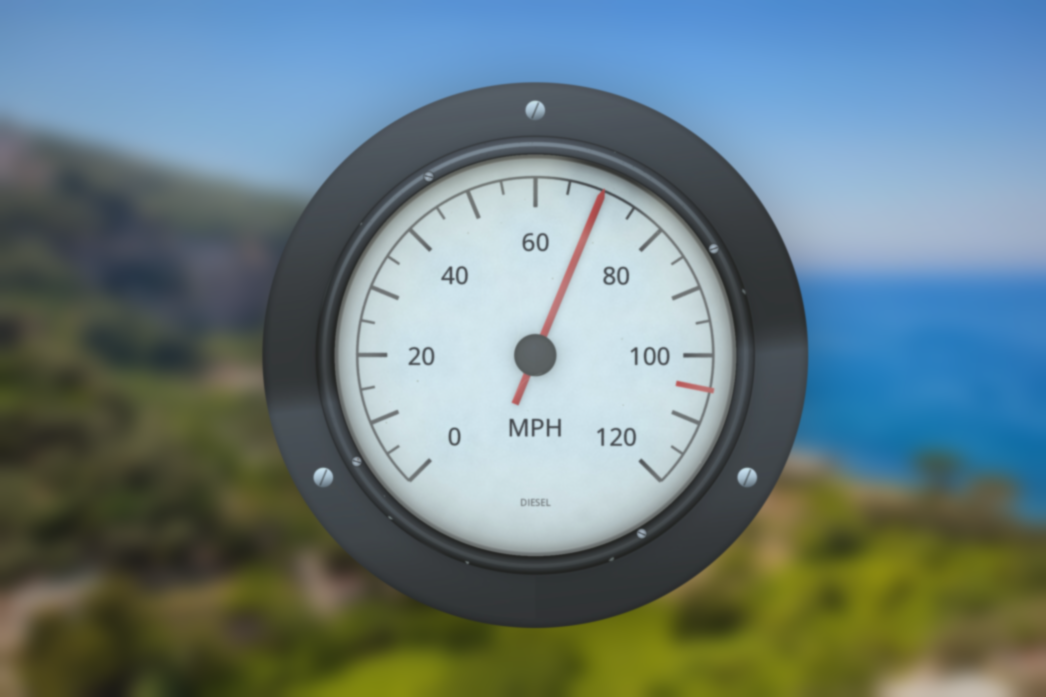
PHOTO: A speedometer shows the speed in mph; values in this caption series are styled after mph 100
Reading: mph 70
